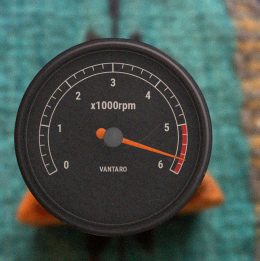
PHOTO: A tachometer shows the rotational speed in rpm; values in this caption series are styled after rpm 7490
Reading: rpm 5700
